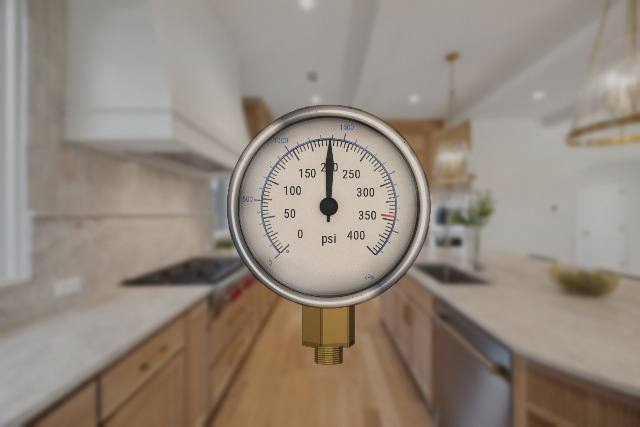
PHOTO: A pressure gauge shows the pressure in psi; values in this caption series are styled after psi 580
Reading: psi 200
